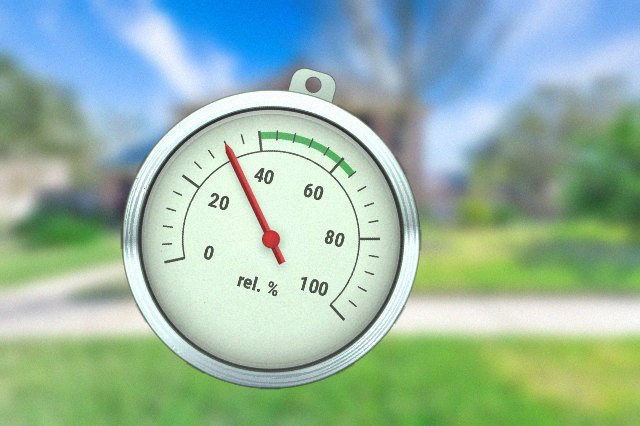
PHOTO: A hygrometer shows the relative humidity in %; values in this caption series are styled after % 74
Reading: % 32
